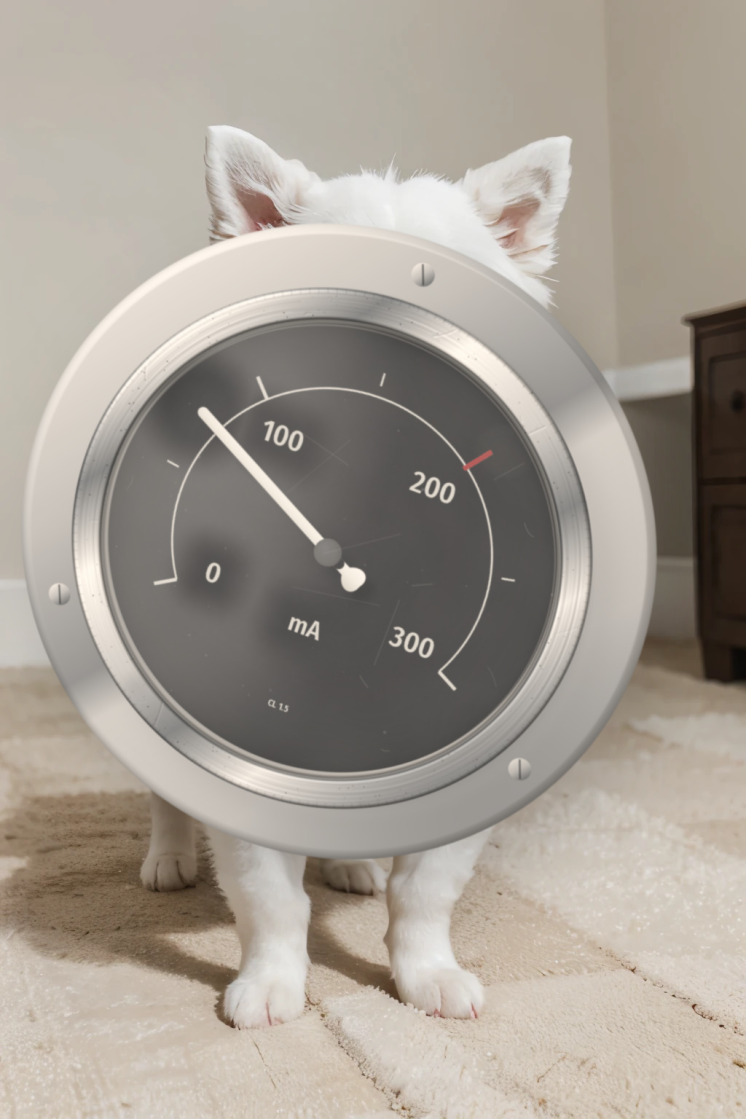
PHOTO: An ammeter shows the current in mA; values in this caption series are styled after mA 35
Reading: mA 75
